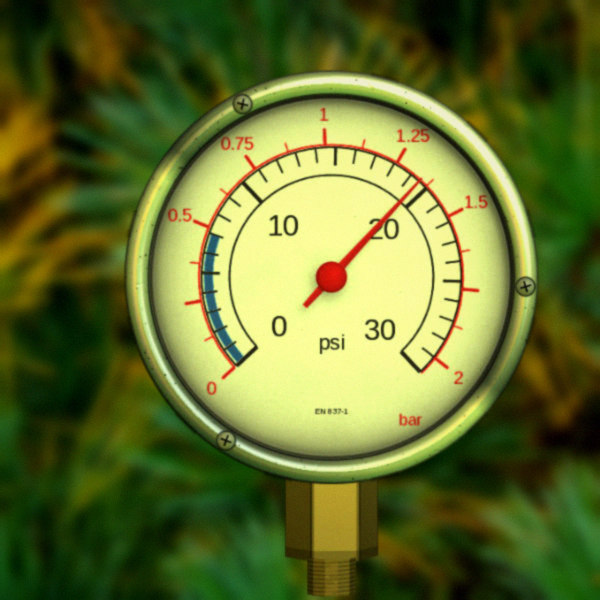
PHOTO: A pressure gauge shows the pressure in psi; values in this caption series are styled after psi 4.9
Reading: psi 19.5
